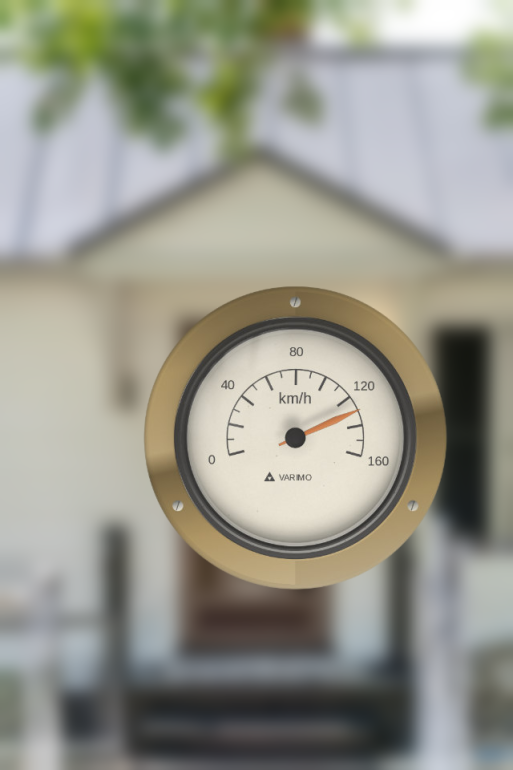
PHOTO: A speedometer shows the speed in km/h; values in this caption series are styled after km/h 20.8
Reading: km/h 130
